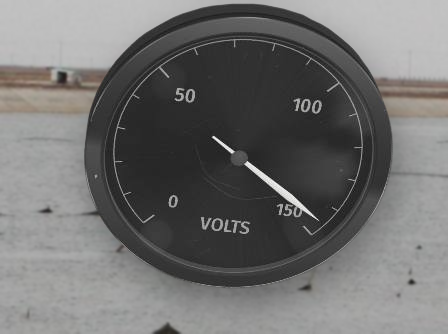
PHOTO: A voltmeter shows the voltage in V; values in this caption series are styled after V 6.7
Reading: V 145
